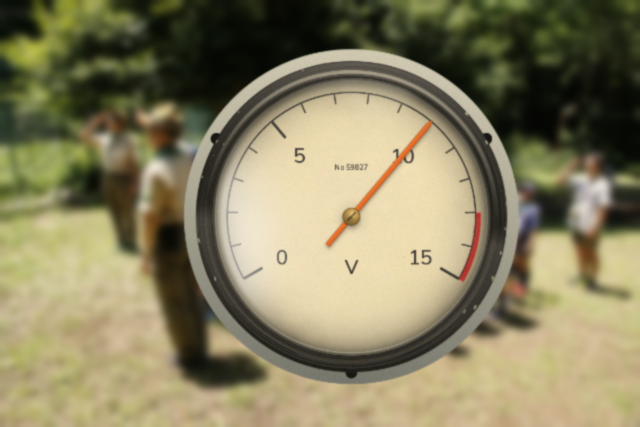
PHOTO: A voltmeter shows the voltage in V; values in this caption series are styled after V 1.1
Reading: V 10
